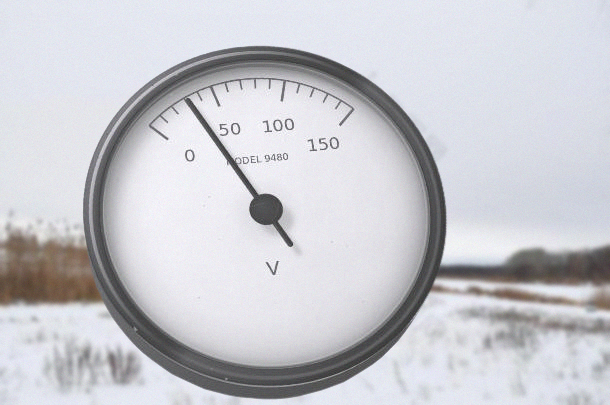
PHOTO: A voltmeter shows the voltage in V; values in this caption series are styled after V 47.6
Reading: V 30
